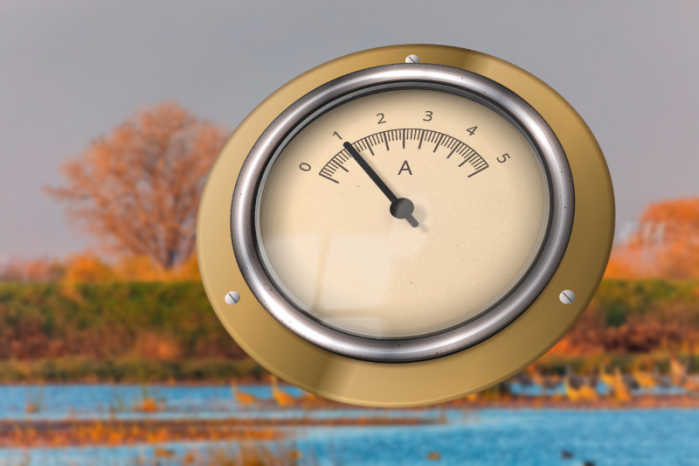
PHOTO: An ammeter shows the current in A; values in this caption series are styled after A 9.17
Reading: A 1
